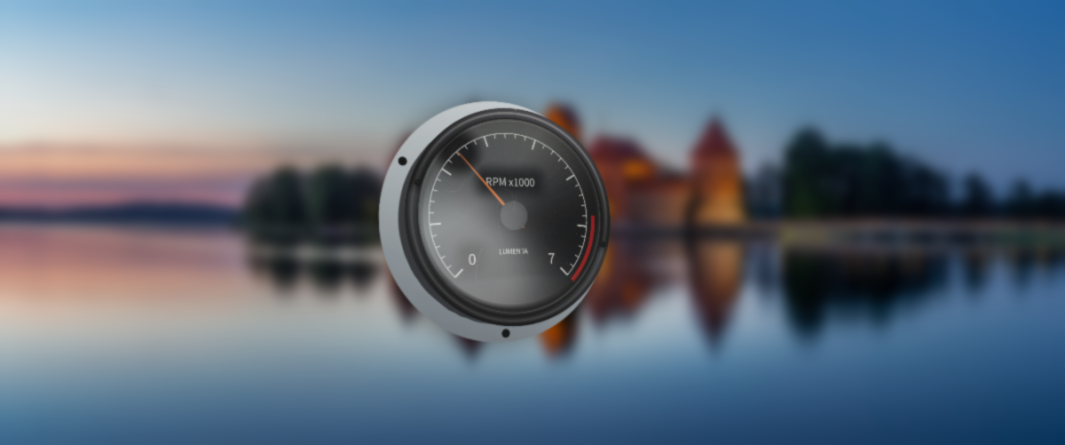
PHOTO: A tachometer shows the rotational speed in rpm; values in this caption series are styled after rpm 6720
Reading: rpm 2400
